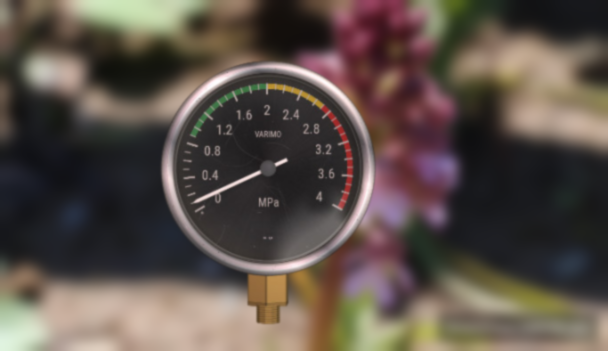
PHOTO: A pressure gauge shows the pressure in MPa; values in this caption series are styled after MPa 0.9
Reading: MPa 0.1
